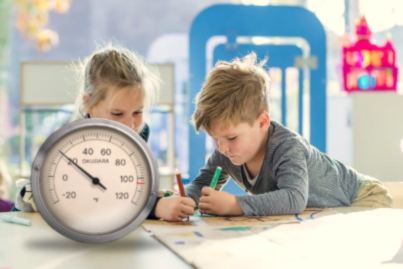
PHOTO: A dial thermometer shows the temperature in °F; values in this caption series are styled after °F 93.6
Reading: °F 20
